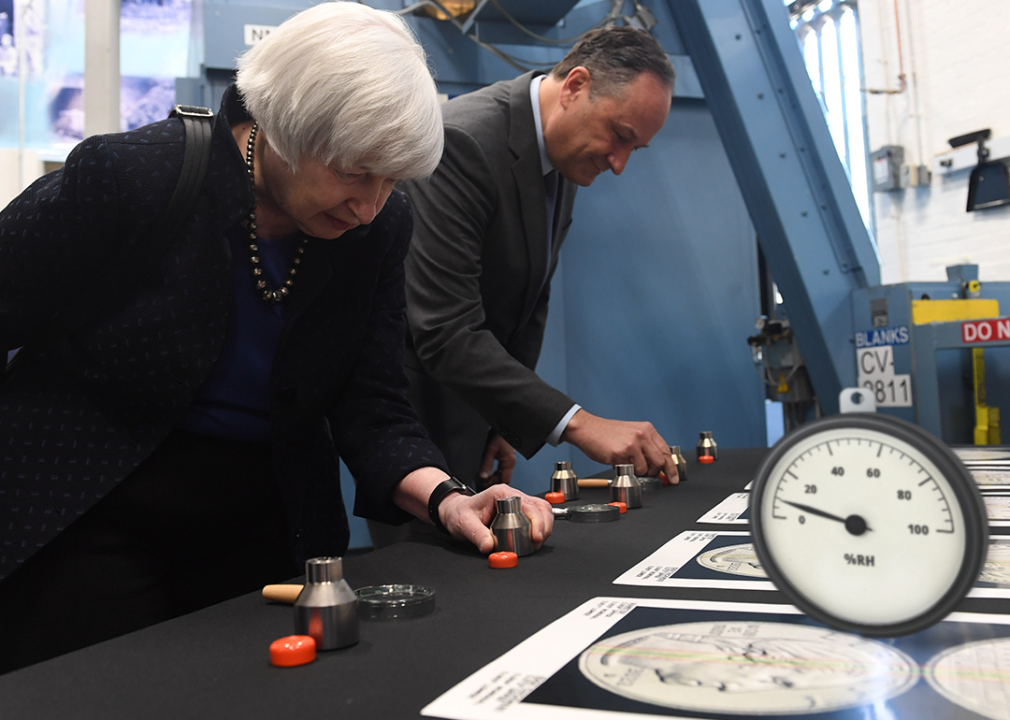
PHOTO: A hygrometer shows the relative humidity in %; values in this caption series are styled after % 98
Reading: % 8
